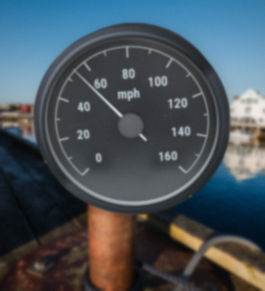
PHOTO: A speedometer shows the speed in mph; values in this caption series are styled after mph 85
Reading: mph 55
